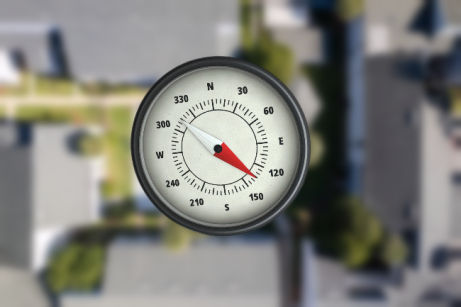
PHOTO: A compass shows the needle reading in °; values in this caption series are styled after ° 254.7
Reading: ° 135
